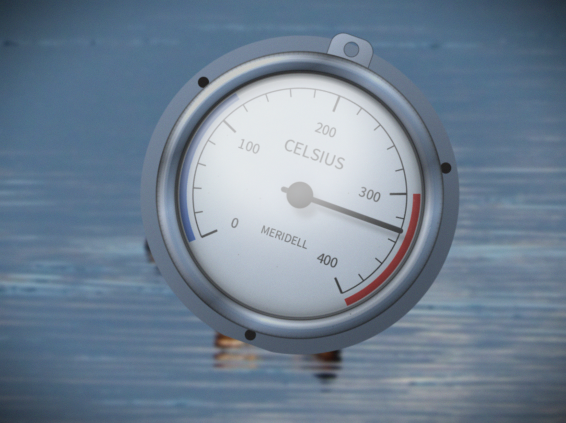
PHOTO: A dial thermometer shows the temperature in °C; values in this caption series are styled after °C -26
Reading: °C 330
